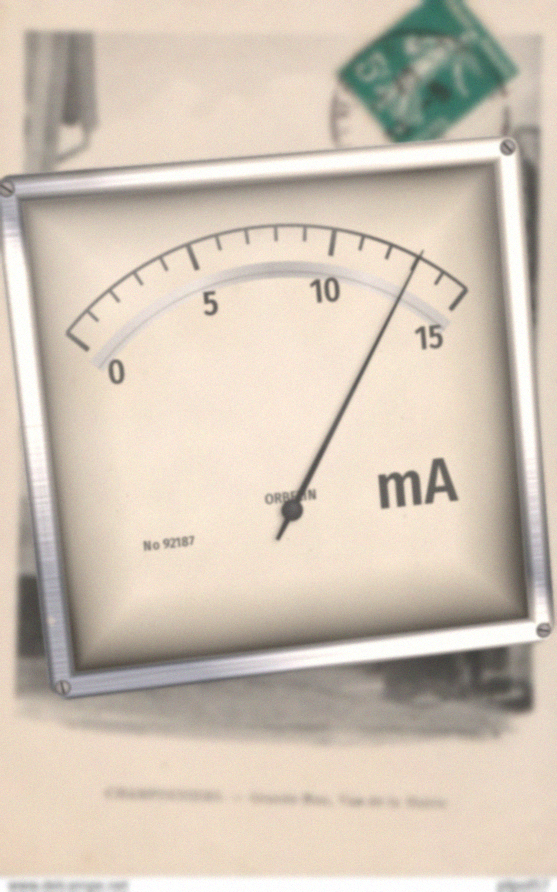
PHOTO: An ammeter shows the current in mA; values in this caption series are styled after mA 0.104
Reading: mA 13
